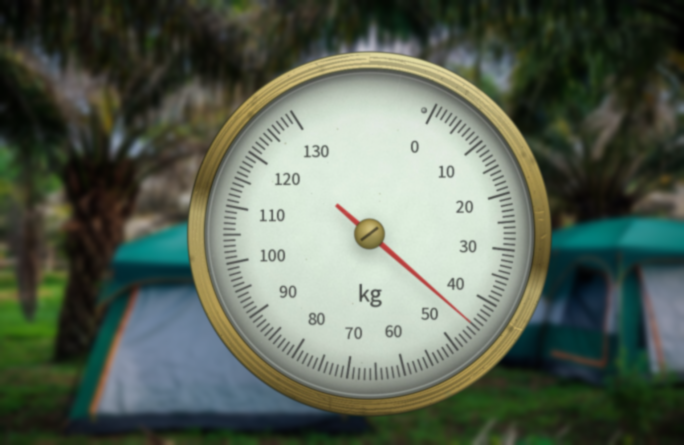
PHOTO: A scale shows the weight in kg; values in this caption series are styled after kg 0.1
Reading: kg 45
